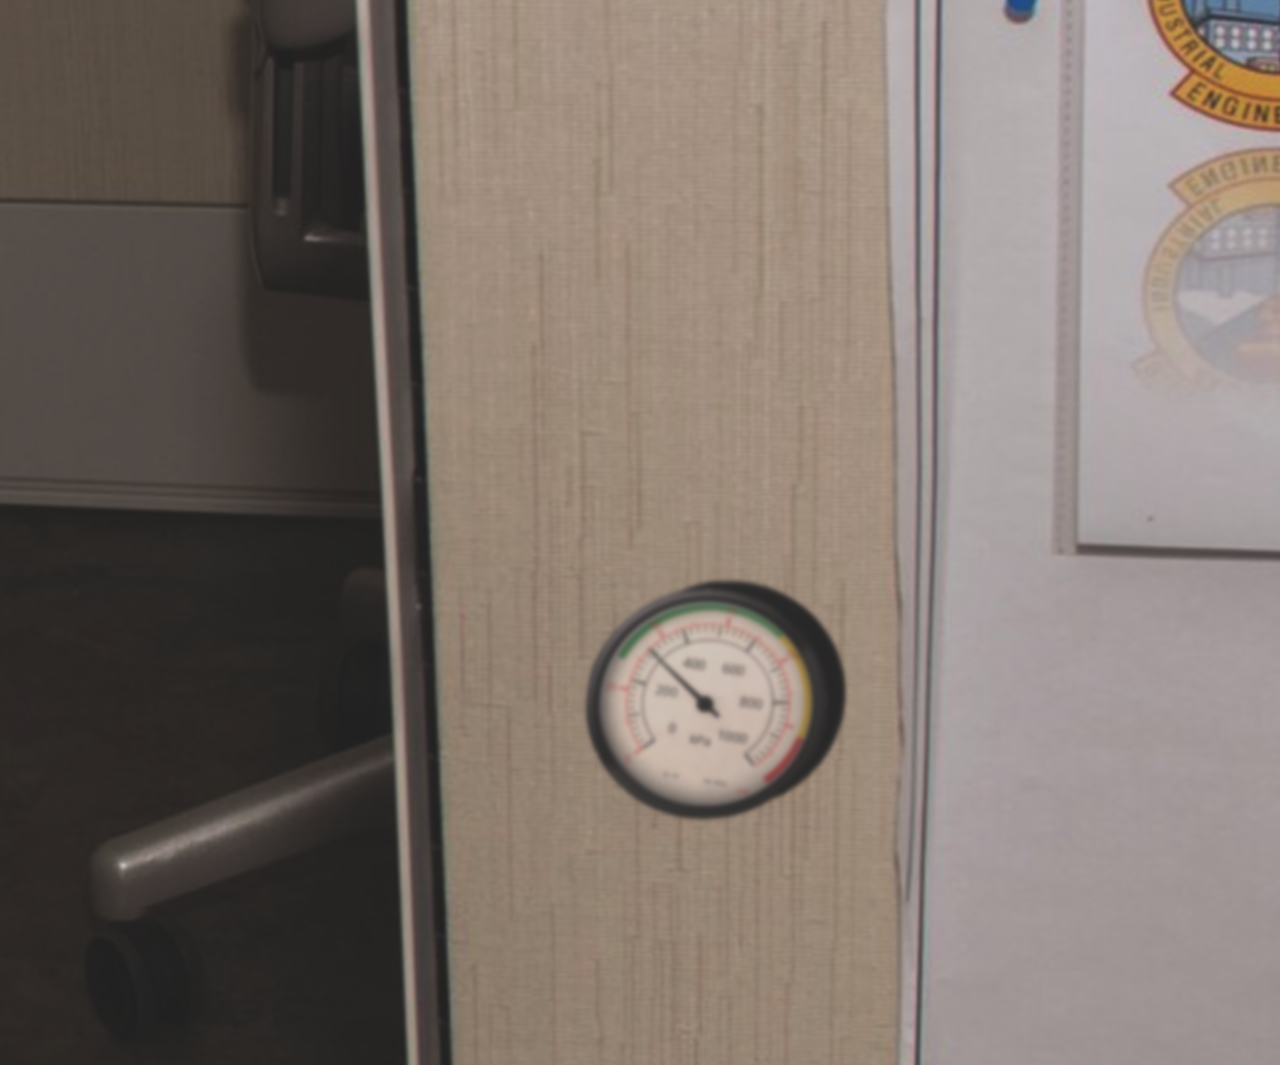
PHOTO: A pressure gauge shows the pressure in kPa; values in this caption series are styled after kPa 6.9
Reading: kPa 300
